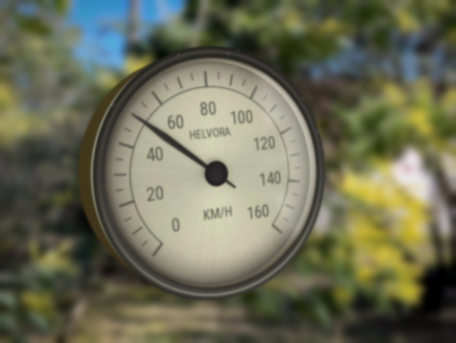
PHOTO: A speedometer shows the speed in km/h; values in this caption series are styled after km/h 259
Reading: km/h 50
